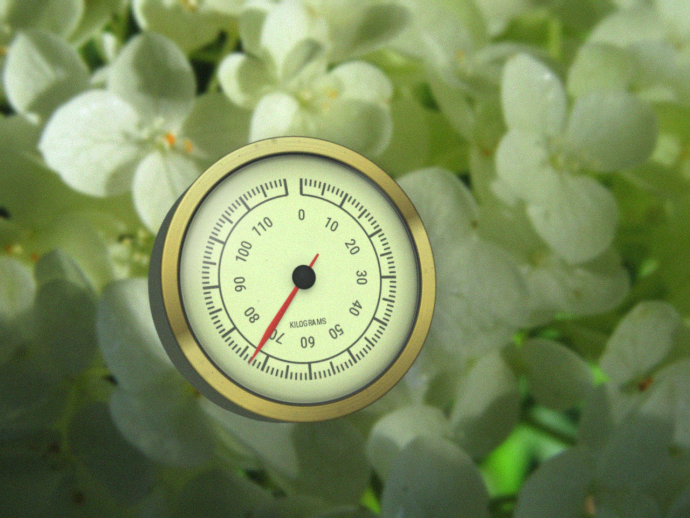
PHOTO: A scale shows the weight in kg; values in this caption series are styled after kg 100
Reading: kg 73
